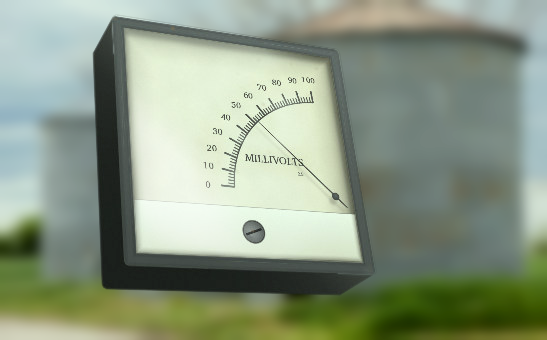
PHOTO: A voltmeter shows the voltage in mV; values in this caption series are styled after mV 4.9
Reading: mV 50
